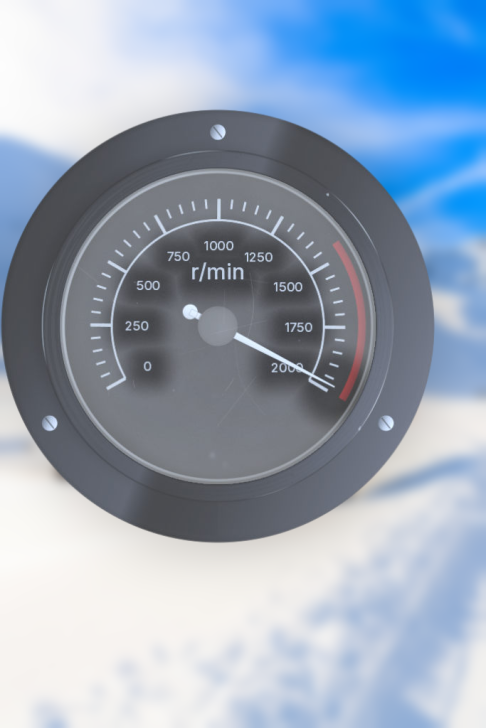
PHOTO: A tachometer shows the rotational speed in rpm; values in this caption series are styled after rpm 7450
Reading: rpm 1975
